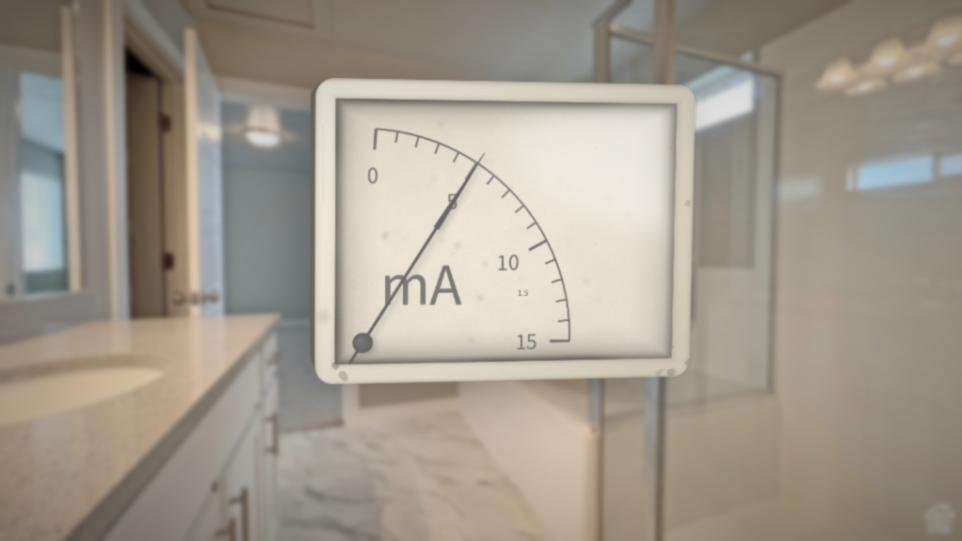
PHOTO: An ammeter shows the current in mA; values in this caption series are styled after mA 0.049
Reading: mA 5
